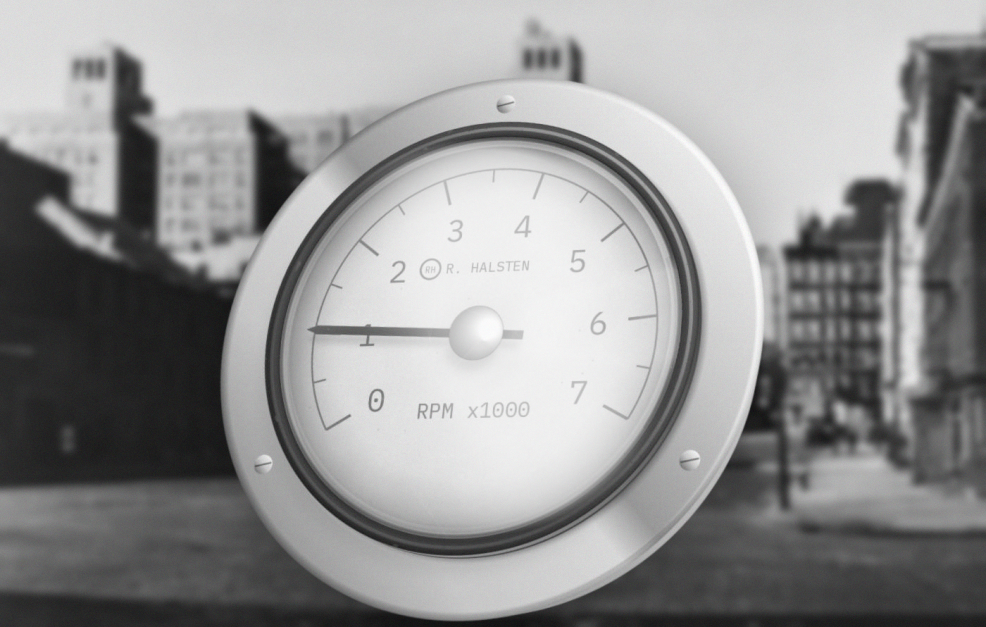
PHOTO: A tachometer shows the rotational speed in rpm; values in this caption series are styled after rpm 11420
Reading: rpm 1000
